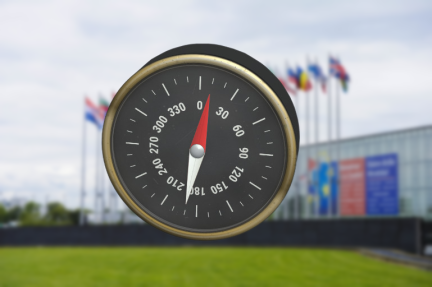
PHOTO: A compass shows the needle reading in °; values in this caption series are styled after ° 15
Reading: ° 10
